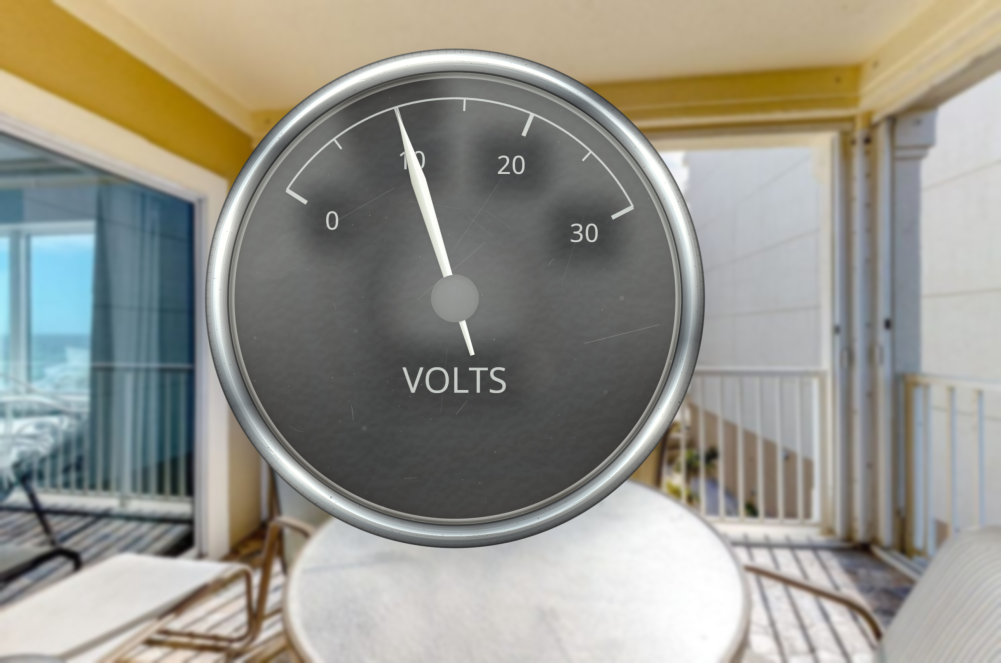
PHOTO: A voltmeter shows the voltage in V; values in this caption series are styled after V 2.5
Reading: V 10
